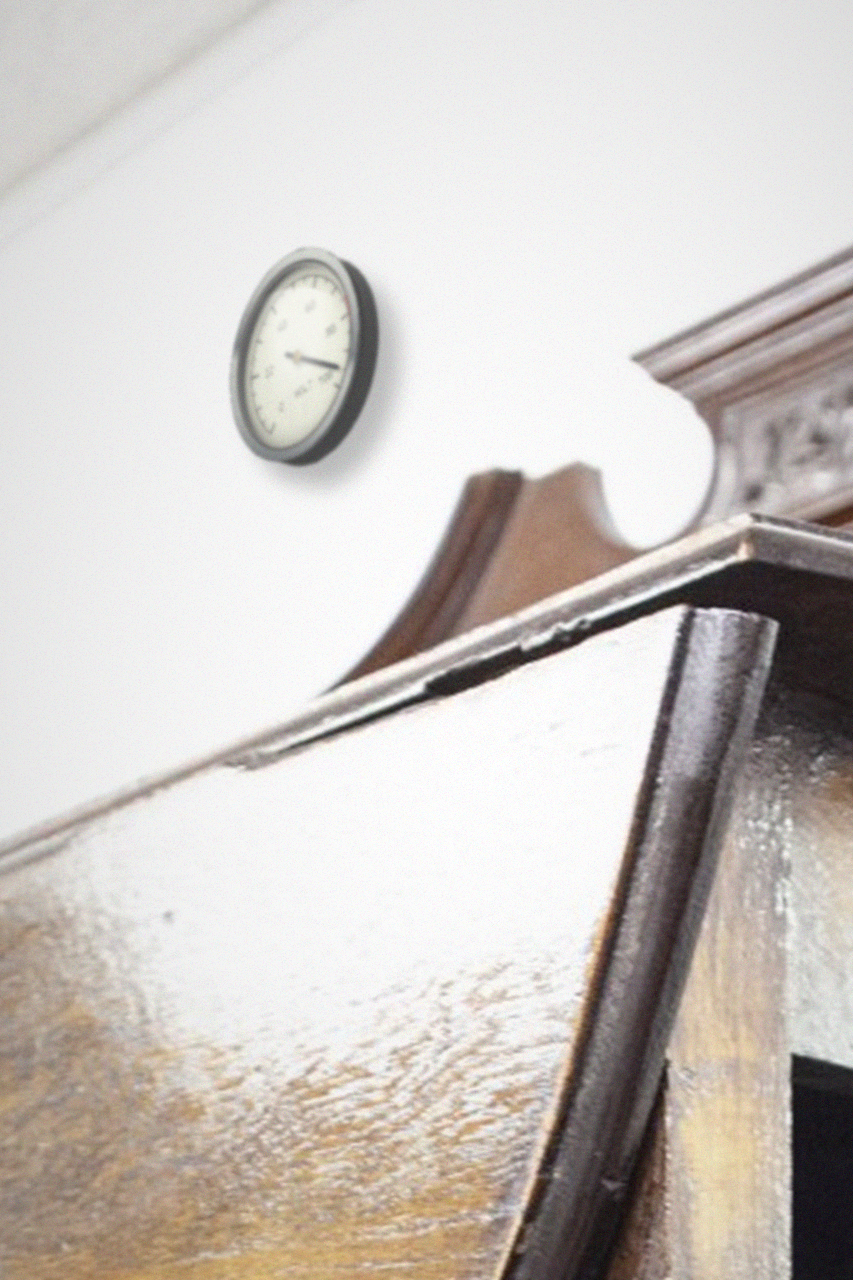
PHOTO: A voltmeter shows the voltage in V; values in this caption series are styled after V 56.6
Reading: V 95
